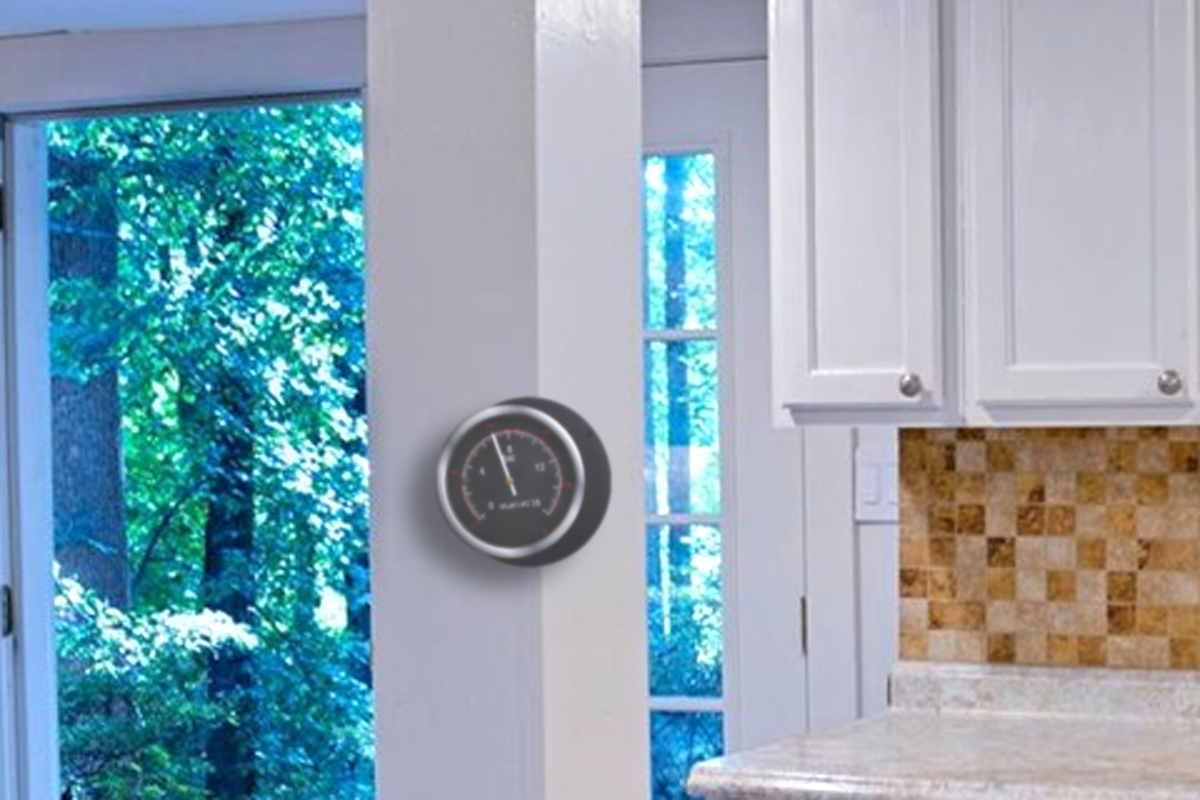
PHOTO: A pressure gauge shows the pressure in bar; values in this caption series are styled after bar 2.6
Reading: bar 7
